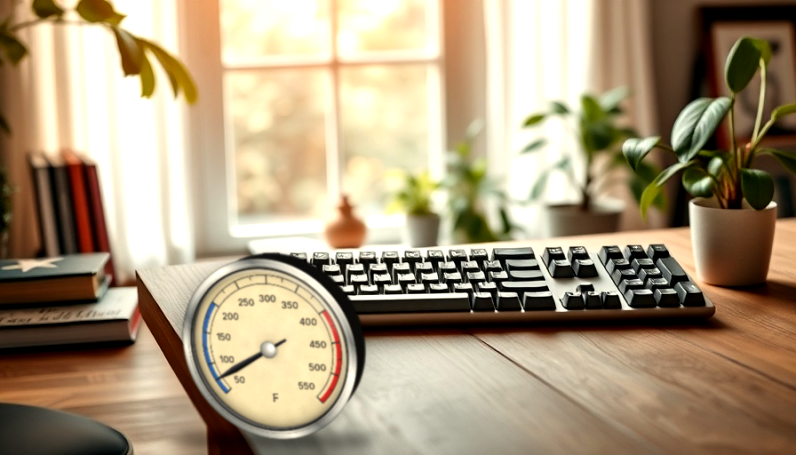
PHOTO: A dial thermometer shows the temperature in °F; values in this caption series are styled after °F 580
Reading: °F 75
